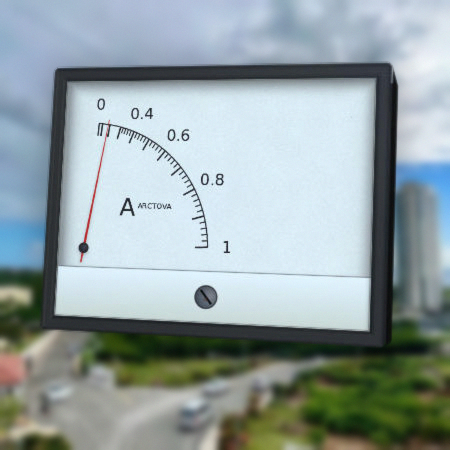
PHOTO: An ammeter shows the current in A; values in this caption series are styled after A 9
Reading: A 0.2
